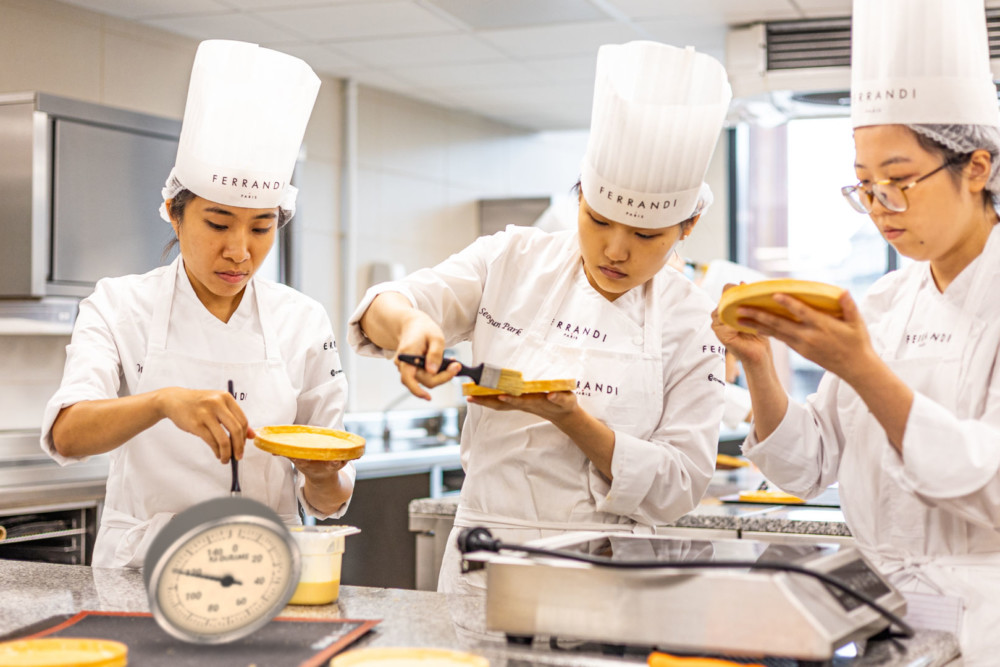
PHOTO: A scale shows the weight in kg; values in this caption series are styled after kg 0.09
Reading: kg 120
